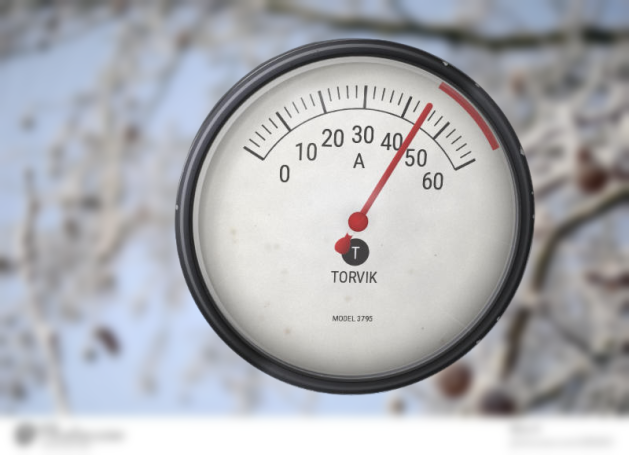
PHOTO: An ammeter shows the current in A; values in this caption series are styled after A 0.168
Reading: A 44
